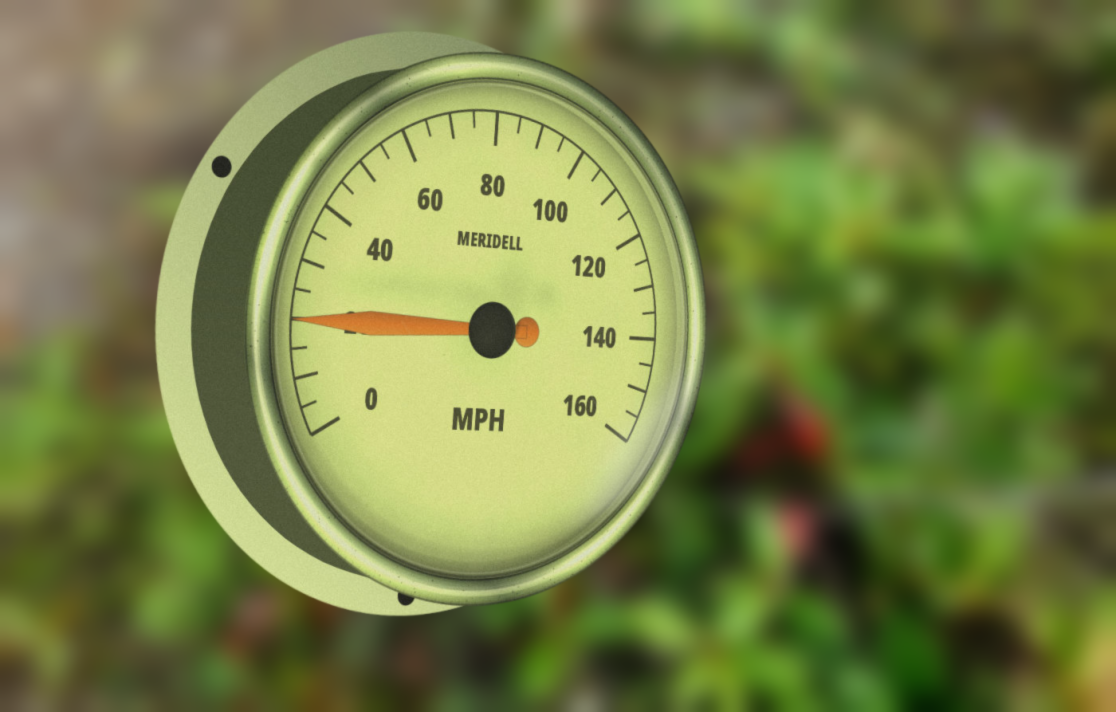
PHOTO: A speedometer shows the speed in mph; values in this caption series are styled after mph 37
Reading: mph 20
